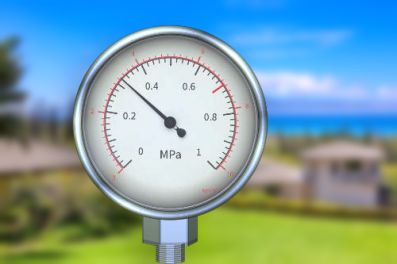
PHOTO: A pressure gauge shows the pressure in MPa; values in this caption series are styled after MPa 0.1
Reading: MPa 0.32
